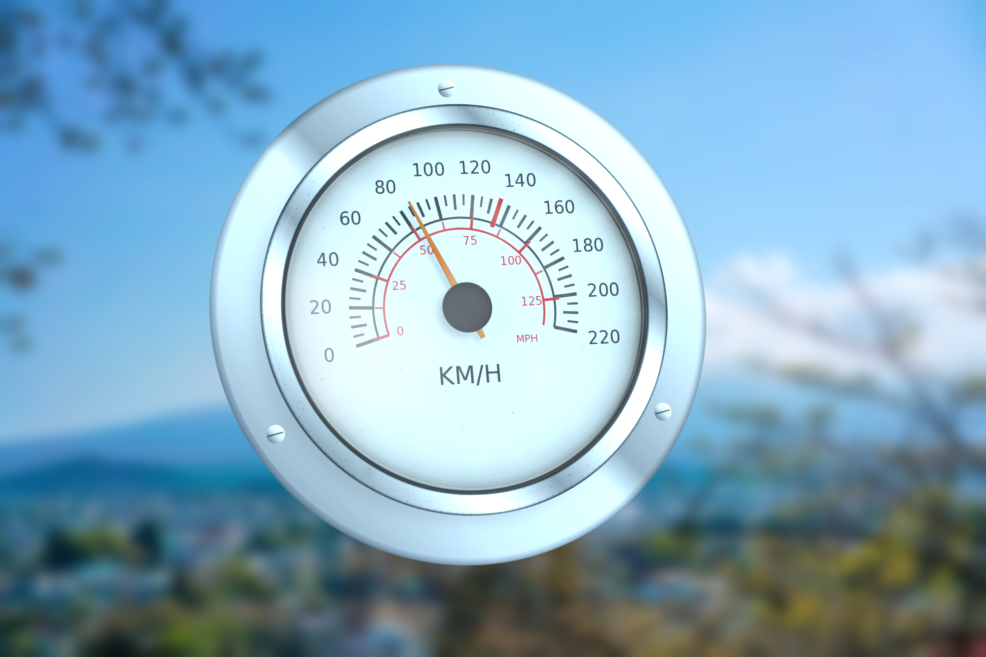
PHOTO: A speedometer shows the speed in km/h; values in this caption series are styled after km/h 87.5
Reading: km/h 85
